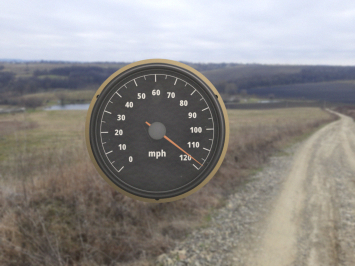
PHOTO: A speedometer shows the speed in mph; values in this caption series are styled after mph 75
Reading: mph 117.5
